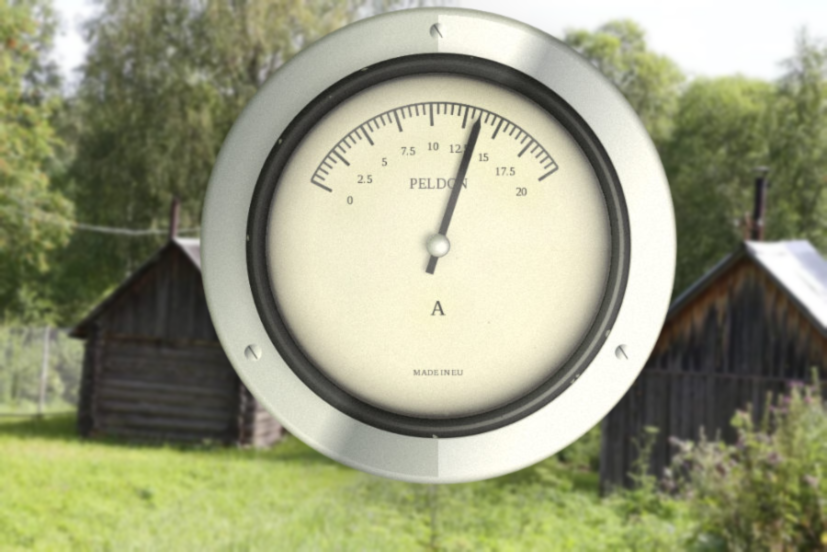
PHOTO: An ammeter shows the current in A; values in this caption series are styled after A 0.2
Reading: A 13.5
